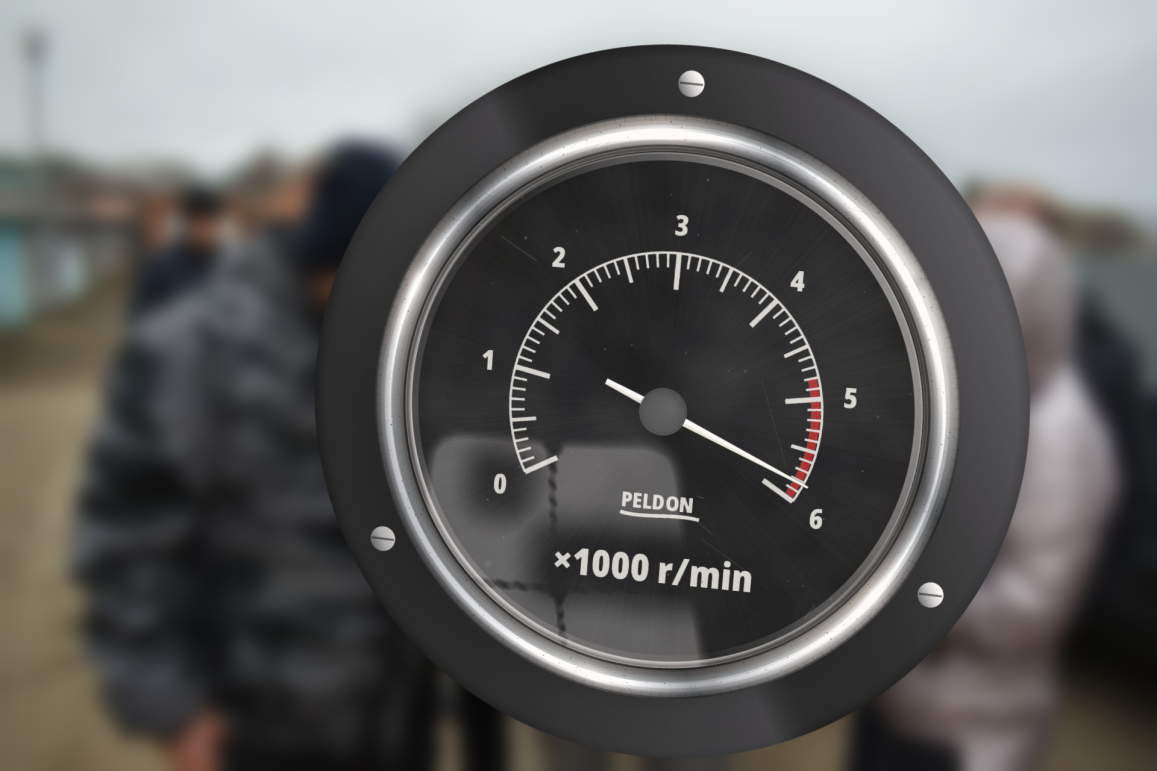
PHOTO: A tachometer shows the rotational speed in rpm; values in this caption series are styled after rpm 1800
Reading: rpm 5800
